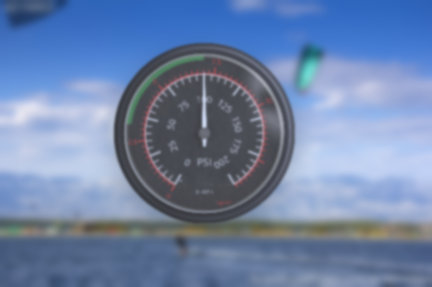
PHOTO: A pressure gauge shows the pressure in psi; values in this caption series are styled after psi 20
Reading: psi 100
